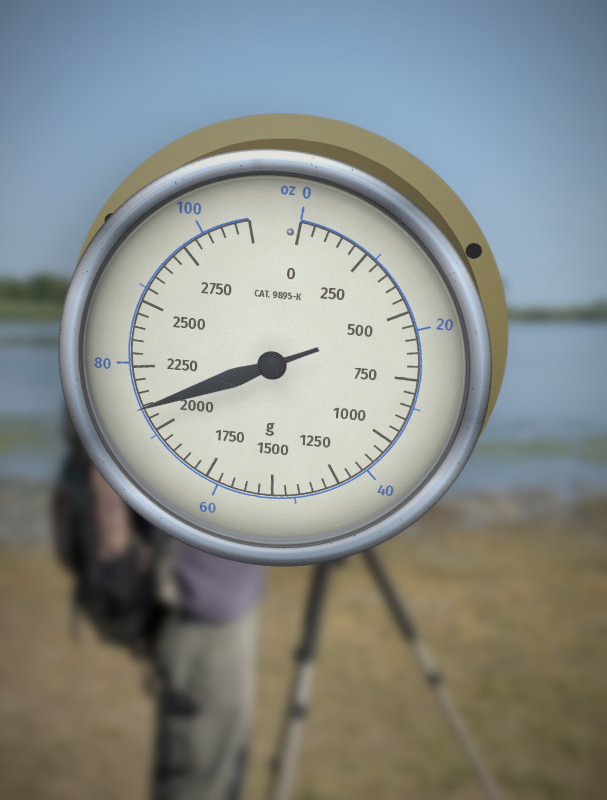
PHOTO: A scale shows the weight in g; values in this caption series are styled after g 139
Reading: g 2100
